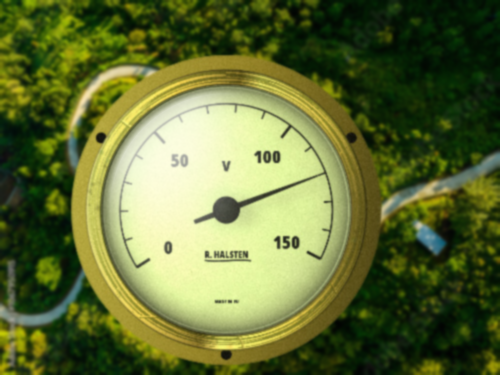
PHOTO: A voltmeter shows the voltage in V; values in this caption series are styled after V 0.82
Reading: V 120
